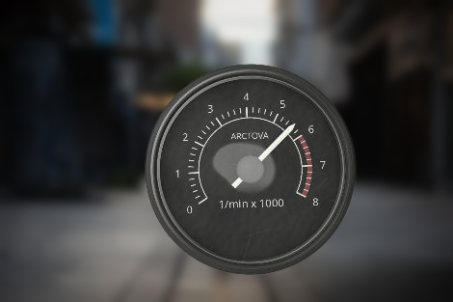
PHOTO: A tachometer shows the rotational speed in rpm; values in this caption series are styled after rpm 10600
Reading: rpm 5600
